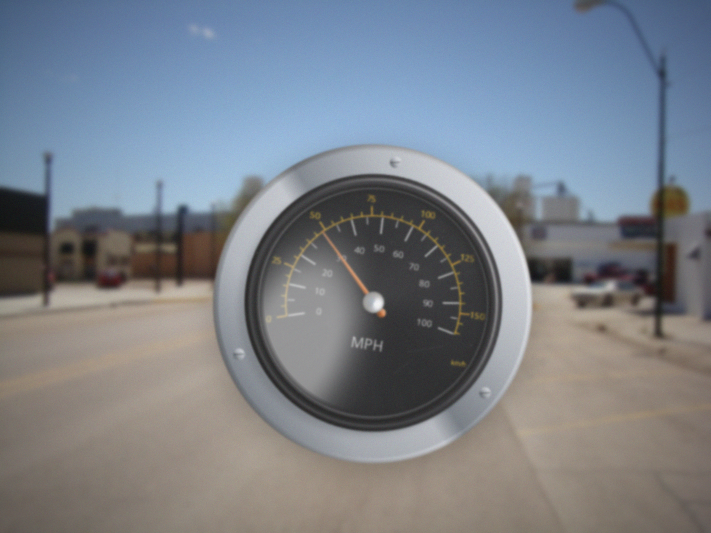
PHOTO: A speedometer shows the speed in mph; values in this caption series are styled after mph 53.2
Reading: mph 30
